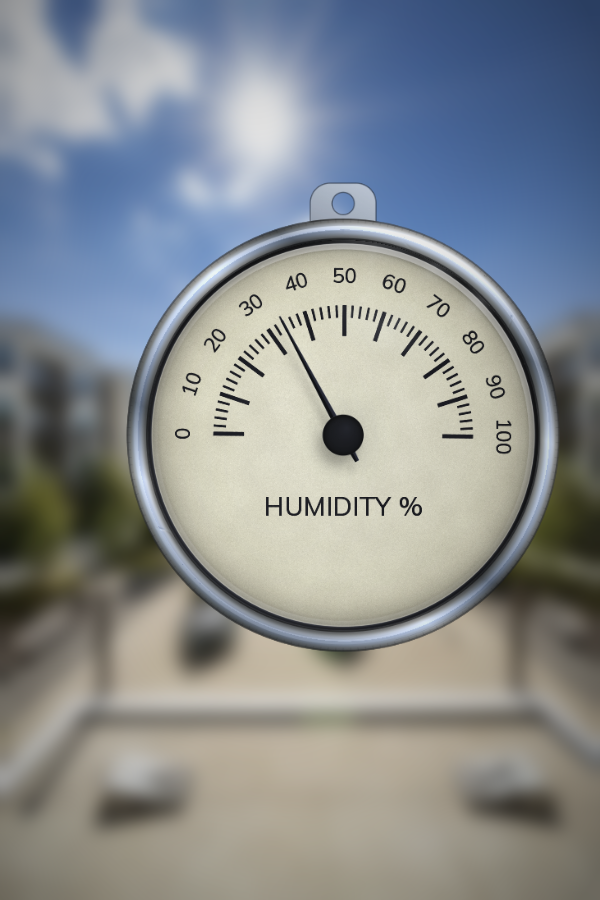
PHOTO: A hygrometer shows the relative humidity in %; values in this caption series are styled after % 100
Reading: % 34
